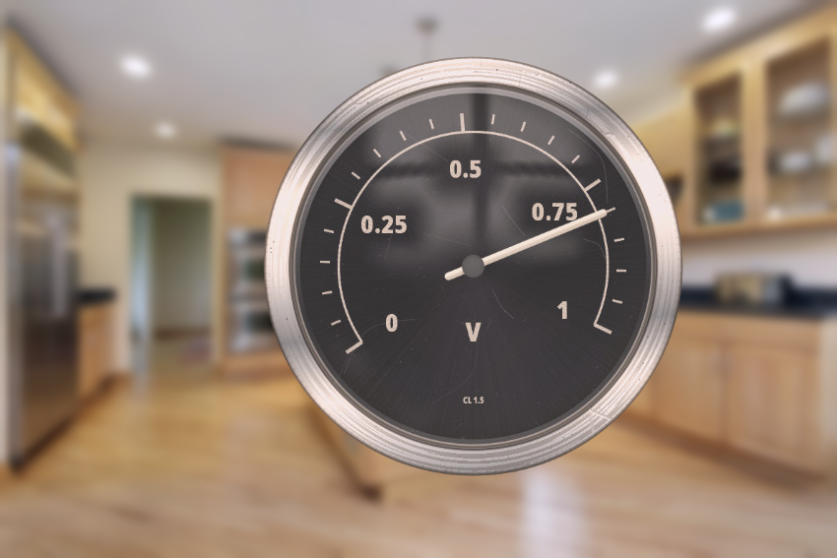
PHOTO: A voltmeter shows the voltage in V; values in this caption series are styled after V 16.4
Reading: V 0.8
